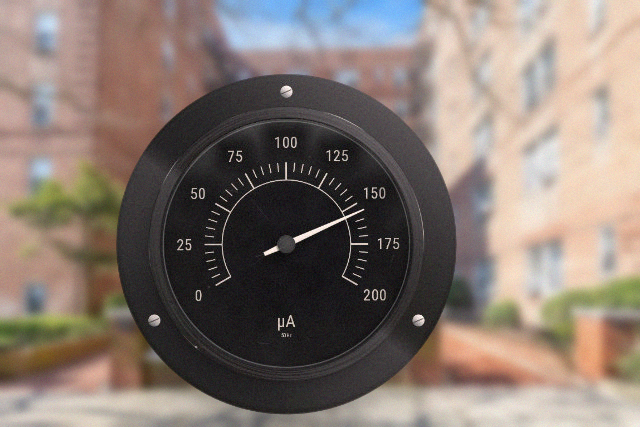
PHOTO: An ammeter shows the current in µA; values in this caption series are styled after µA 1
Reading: µA 155
